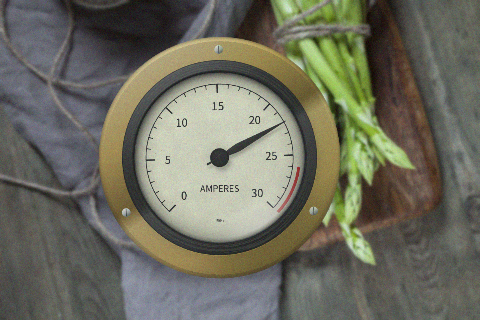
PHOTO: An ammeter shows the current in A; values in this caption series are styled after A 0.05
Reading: A 22
